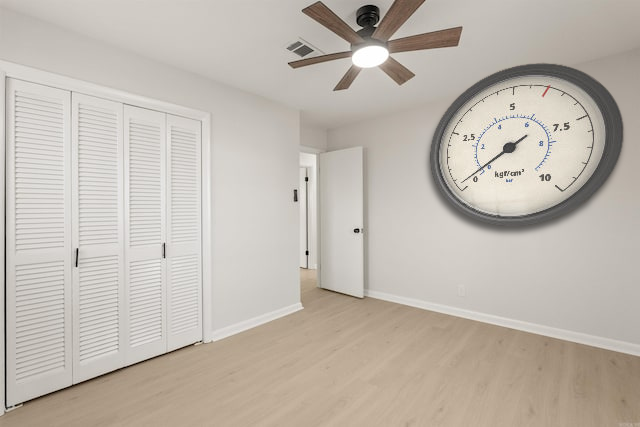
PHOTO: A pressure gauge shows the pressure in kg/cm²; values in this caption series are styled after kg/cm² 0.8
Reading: kg/cm² 0.25
